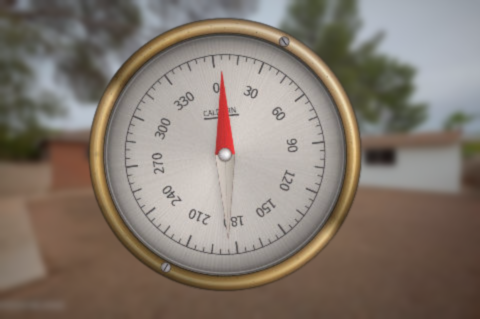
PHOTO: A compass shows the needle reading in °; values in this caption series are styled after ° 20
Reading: ° 5
